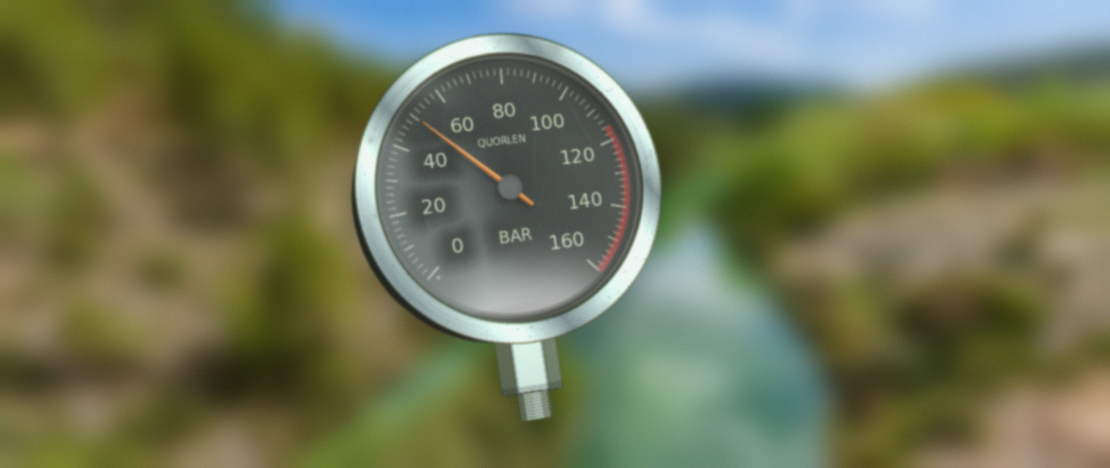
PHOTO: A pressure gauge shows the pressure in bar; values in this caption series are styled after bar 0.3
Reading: bar 50
